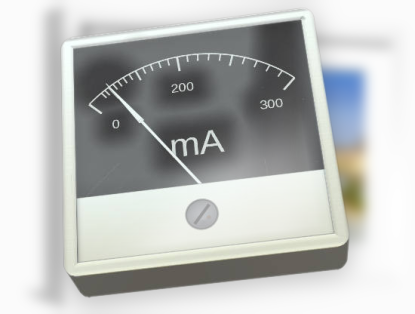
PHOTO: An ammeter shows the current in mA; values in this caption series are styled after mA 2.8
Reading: mA 100
